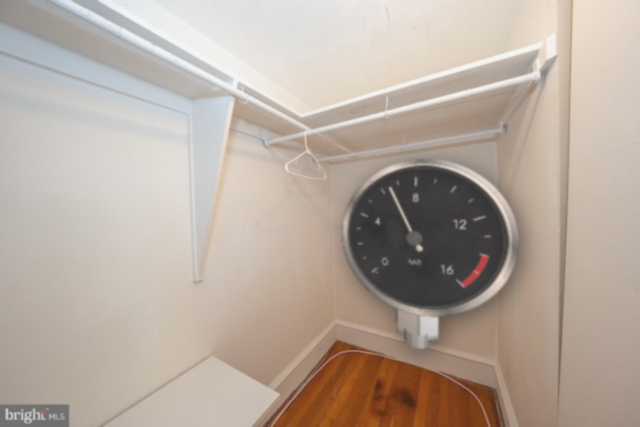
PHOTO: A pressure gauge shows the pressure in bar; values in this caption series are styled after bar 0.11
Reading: bar 6.5
